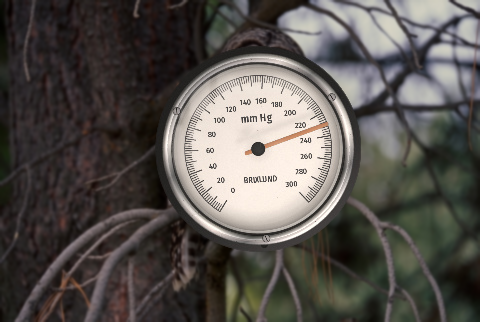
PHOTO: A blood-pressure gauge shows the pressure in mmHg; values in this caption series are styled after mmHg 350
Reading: mmHg 230
